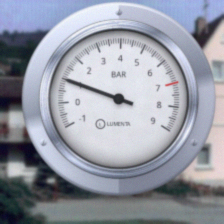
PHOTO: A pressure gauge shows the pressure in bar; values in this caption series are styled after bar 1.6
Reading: bar 1
